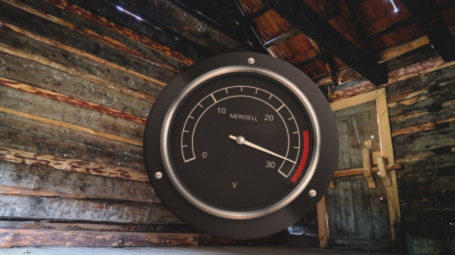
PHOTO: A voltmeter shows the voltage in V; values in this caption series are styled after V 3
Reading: V 28
